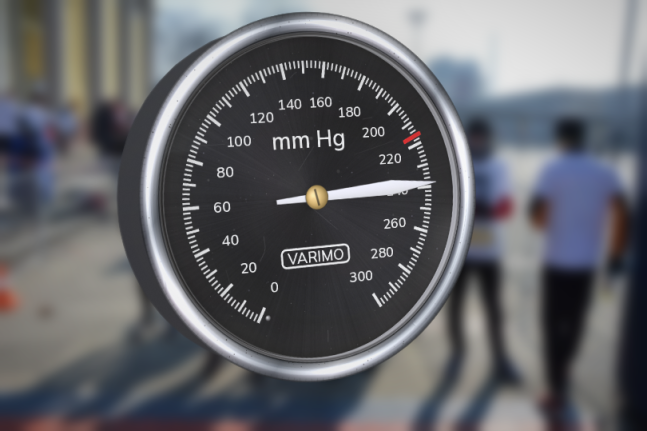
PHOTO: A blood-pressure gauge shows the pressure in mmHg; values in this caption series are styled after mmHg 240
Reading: mmHg 238
